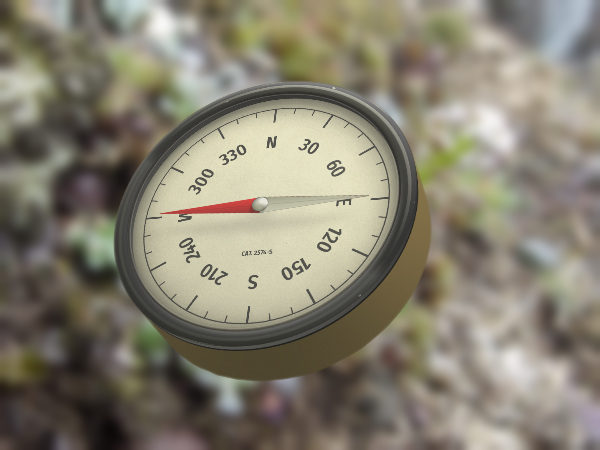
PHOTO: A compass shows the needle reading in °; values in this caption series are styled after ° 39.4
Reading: ° 270
